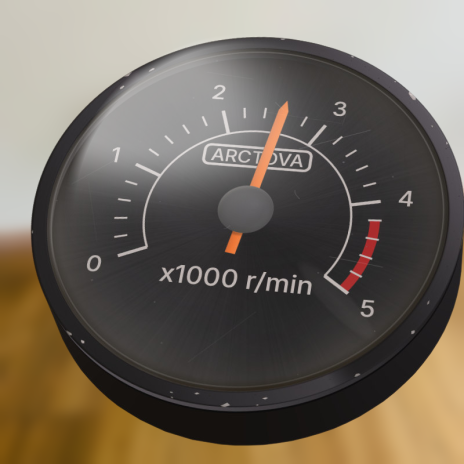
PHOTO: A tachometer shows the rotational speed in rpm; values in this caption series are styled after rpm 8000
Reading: rpm 2600
